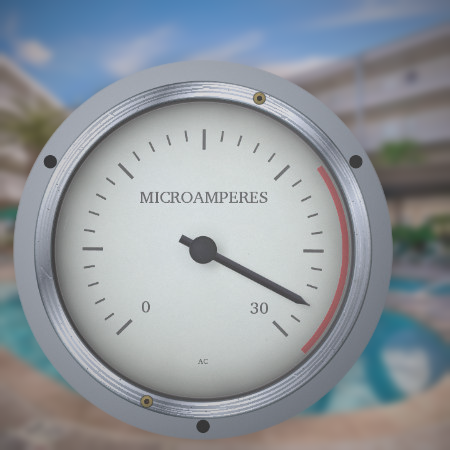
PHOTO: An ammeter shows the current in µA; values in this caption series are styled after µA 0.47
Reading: µA 28
